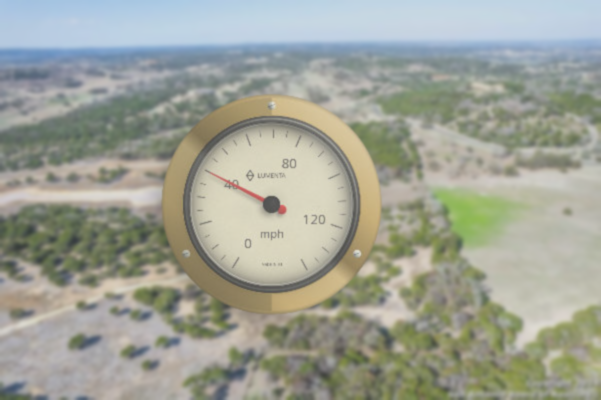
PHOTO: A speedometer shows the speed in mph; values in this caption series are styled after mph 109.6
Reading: mph 40
